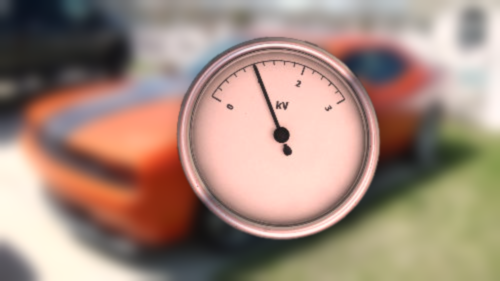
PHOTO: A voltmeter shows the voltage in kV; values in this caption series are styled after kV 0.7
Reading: kV 1
